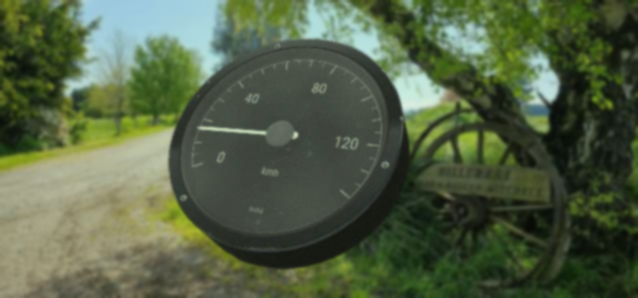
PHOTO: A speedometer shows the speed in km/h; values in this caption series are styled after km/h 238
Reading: km/h 15
